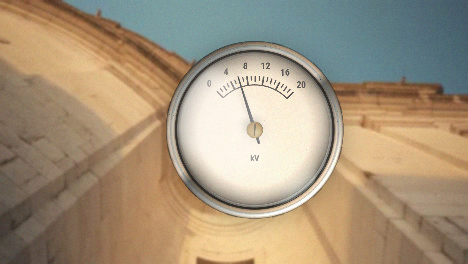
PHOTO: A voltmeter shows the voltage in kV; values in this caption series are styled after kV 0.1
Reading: kV 6
